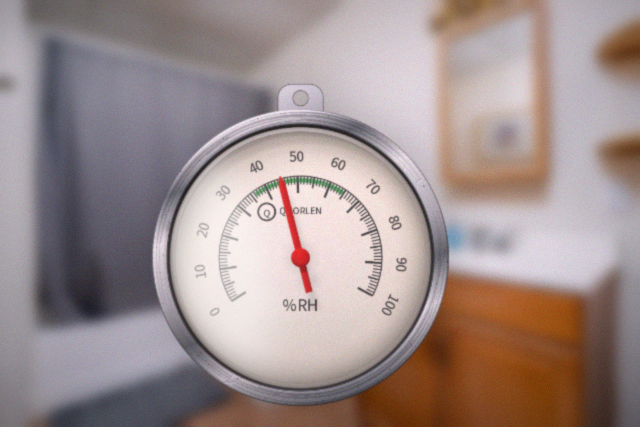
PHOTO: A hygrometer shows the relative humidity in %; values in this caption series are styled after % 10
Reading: % 45
